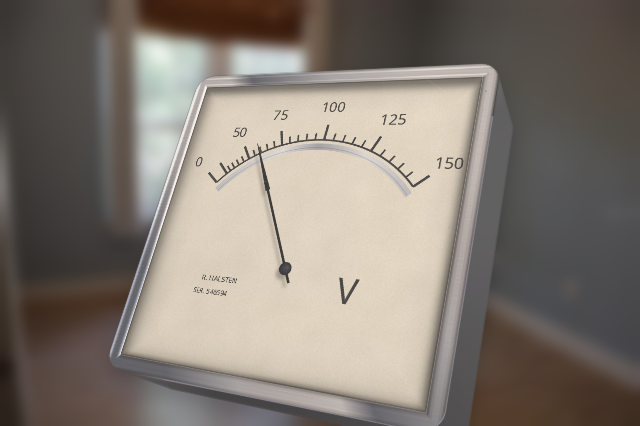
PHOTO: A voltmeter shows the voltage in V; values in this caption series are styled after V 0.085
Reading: V 60
